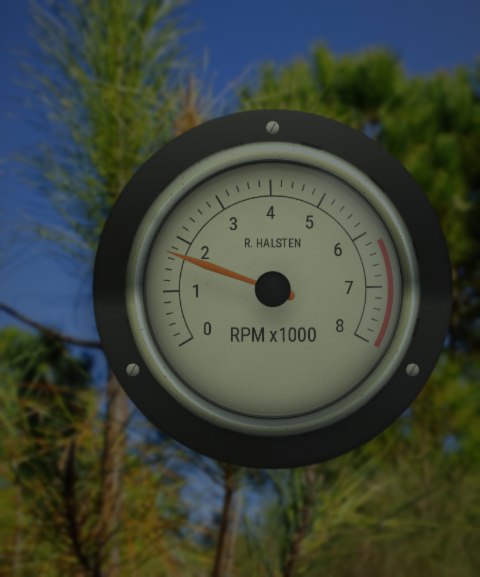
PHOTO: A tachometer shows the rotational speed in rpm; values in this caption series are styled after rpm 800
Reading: rpm 1700
